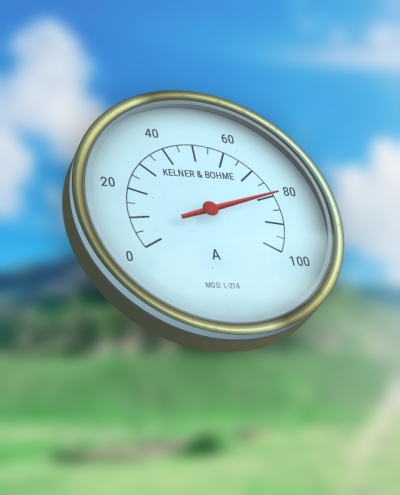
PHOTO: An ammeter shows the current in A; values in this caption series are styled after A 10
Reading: A 80
